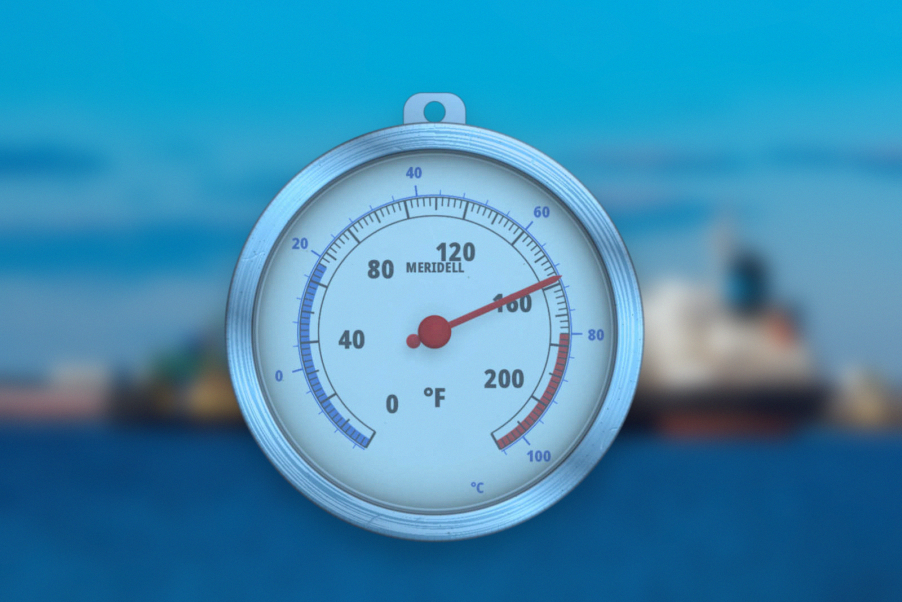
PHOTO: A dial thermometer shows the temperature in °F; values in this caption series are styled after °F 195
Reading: °F 158
